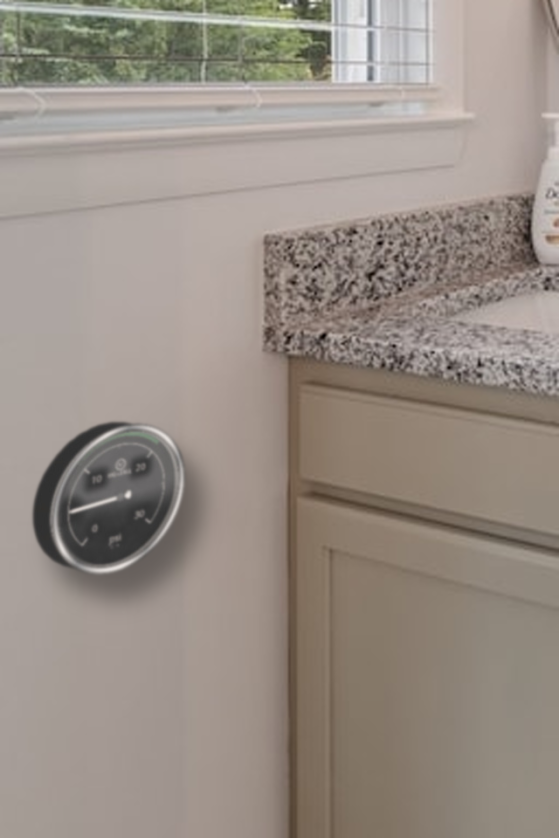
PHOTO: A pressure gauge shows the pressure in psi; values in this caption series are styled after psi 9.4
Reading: psi 5
